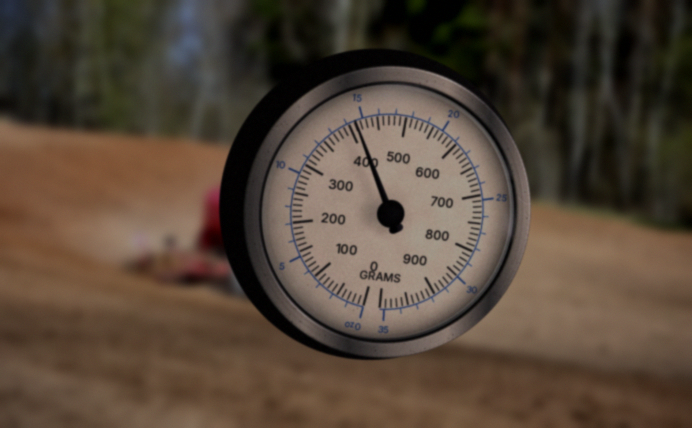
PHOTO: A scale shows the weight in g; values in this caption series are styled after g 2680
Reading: g 410
